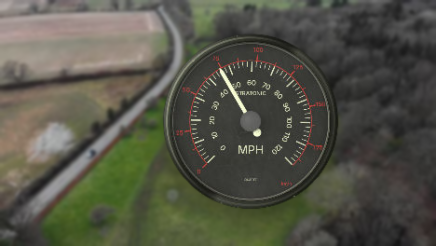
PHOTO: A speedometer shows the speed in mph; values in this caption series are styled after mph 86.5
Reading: mph 46
